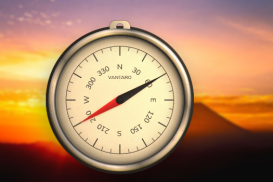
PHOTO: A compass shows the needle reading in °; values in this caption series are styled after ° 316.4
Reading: ° 240
